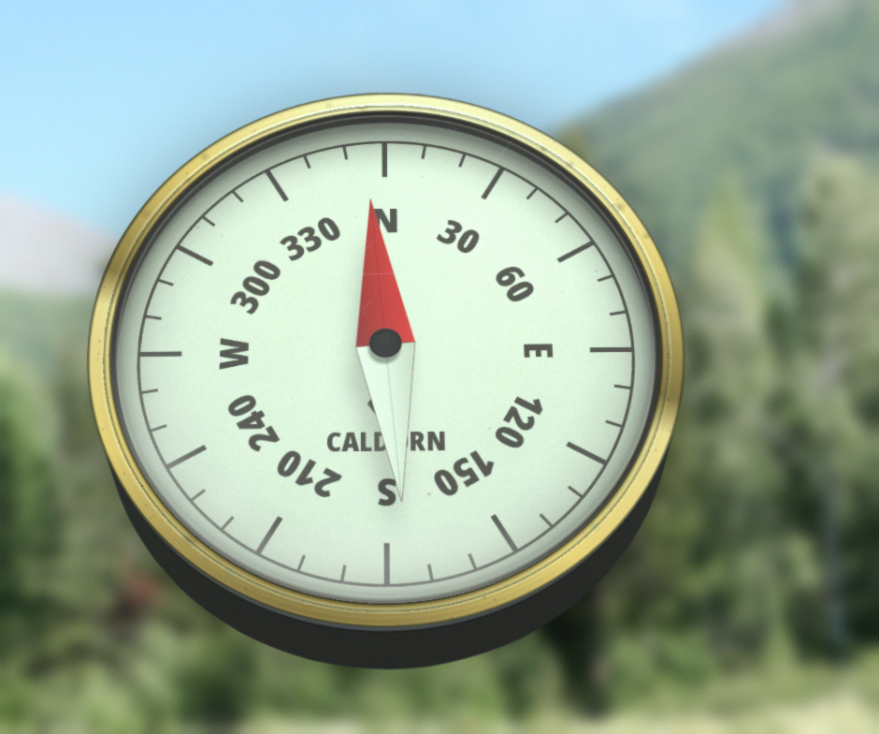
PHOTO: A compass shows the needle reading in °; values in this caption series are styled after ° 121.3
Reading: ° 355
